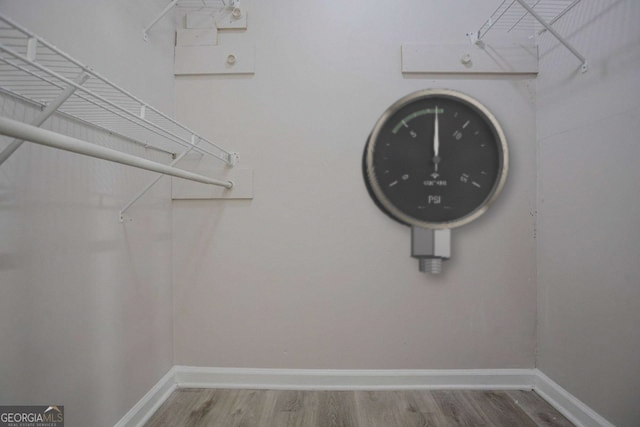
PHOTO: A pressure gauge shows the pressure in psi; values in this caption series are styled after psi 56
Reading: psi 7.5
